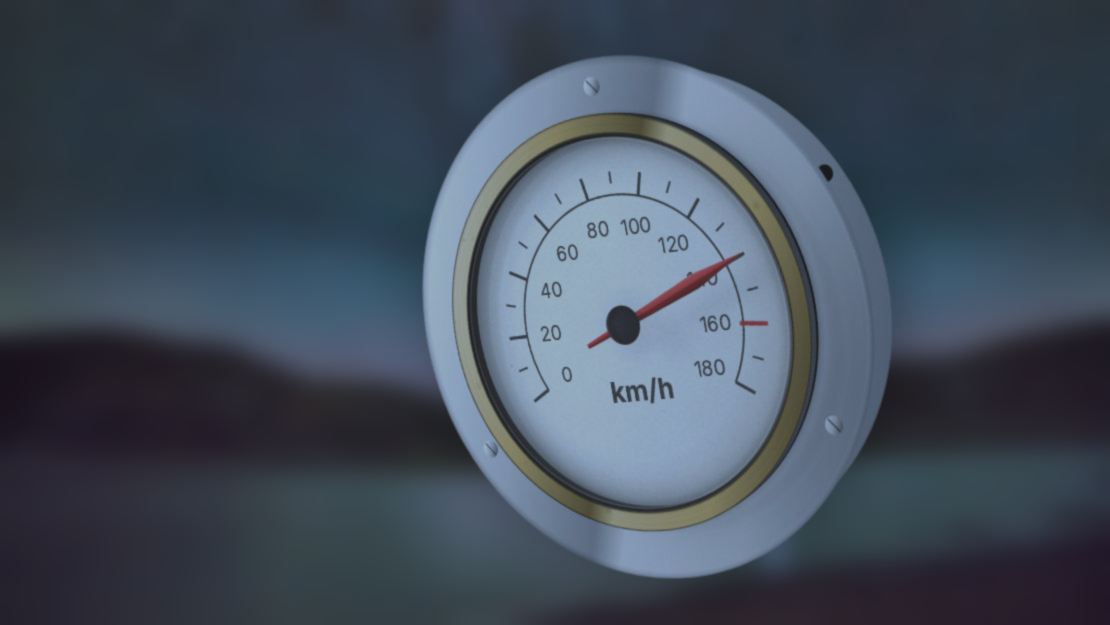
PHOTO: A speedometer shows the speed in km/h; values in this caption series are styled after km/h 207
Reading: km/h 140
